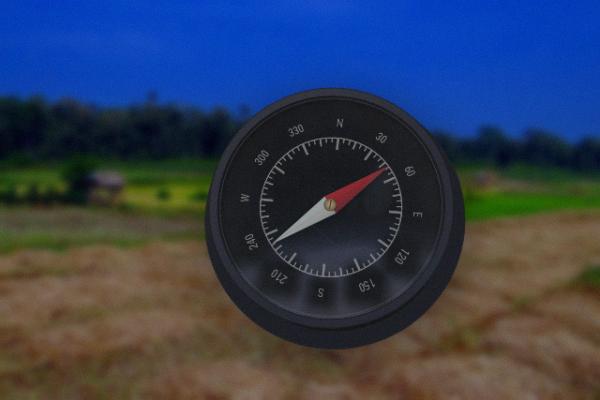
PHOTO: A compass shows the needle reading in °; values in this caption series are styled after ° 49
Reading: ° 50
